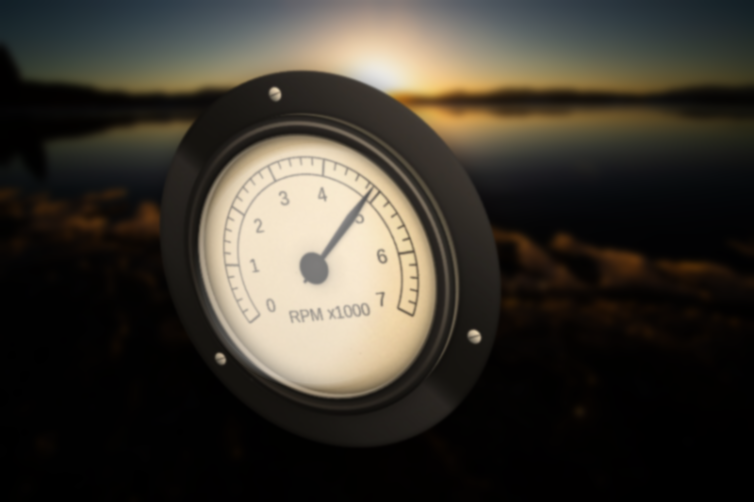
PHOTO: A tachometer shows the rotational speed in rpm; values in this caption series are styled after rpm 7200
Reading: rpm 4900
